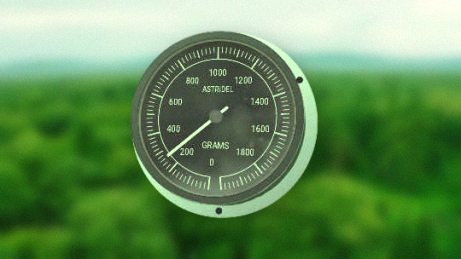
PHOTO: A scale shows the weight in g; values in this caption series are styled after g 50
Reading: g 260
